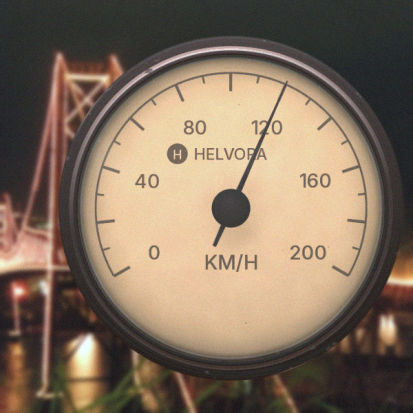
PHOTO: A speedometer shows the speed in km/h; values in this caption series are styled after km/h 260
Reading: km/h 120
